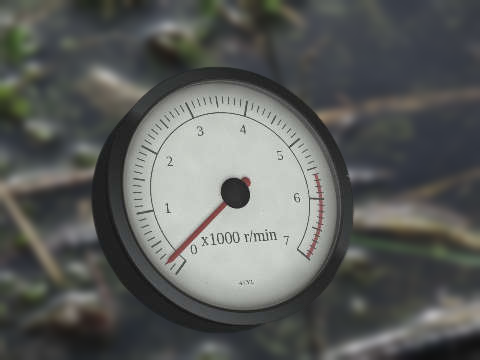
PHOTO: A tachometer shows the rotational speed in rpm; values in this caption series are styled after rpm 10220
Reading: rpm 200
